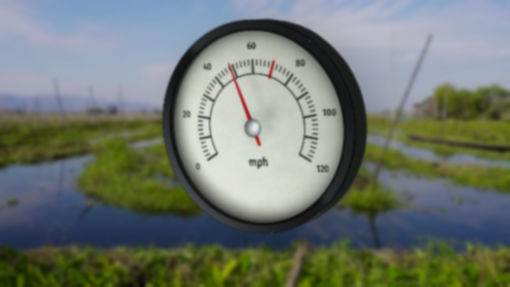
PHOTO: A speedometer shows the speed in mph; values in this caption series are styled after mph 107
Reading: mph 50
